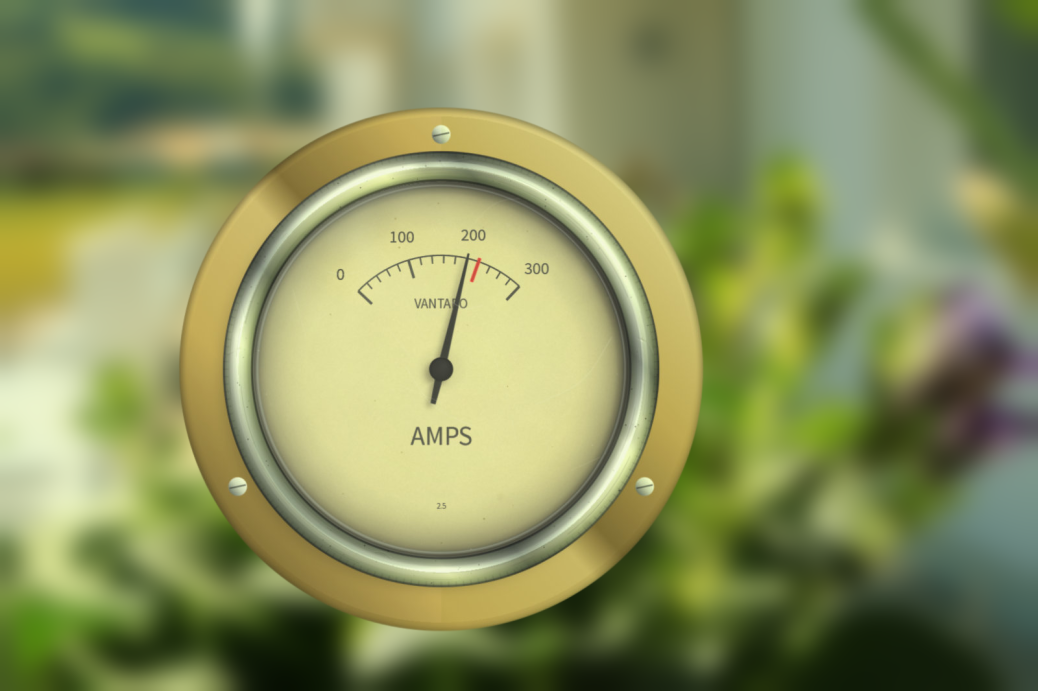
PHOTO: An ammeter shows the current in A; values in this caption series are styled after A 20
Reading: A 200
